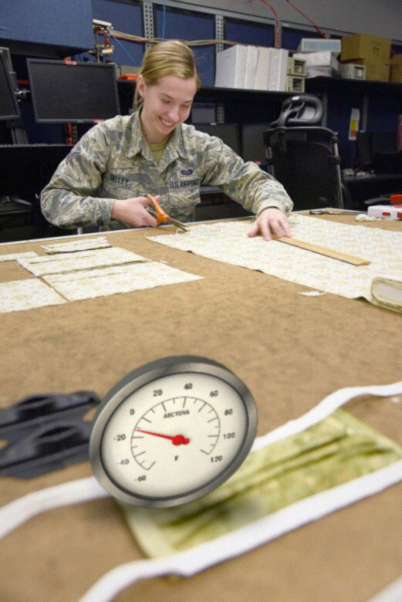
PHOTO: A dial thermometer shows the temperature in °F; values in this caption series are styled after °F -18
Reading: °F -10
